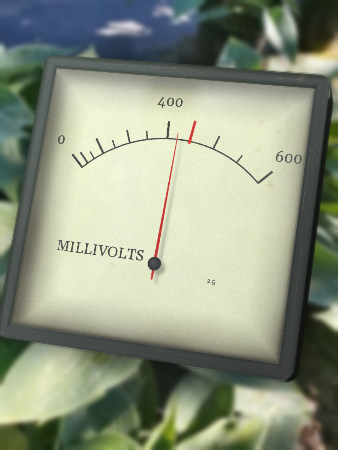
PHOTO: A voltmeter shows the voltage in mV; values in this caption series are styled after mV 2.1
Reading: mV 425
